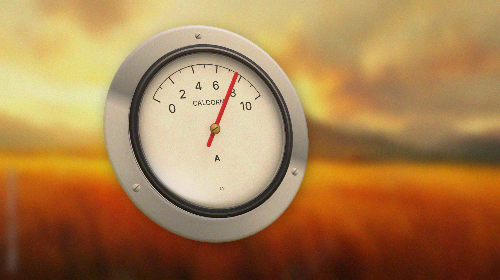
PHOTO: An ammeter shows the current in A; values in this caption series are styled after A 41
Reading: A 7.5
